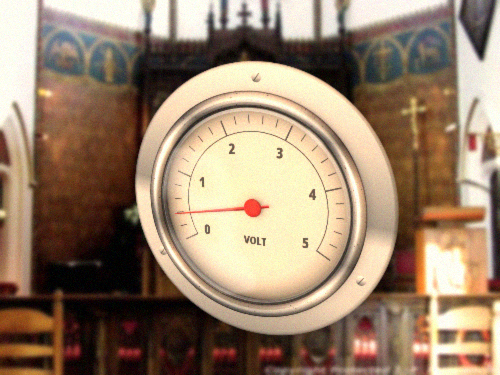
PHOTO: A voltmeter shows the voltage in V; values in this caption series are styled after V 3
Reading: V 0.4
